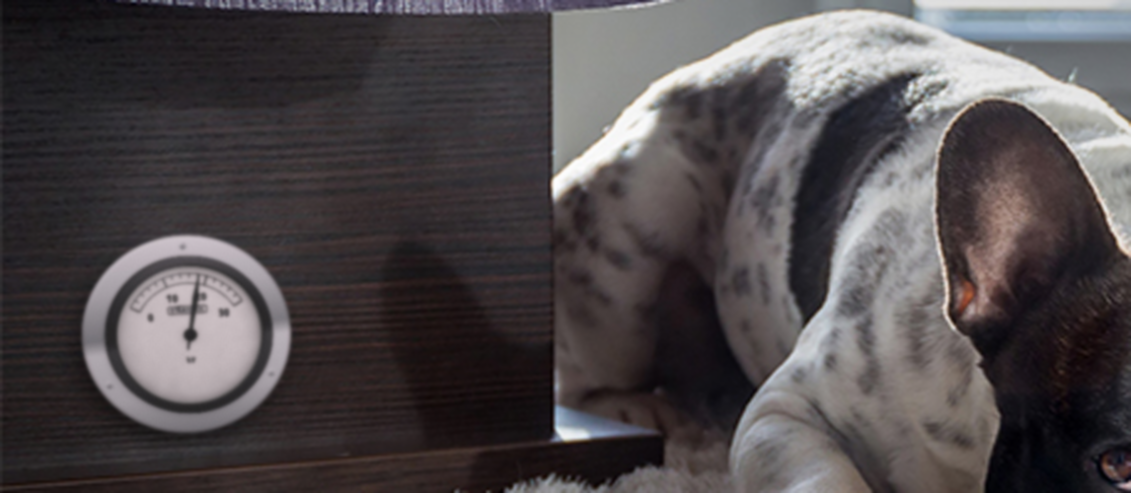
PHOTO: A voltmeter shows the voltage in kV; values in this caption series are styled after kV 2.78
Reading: kV 18
